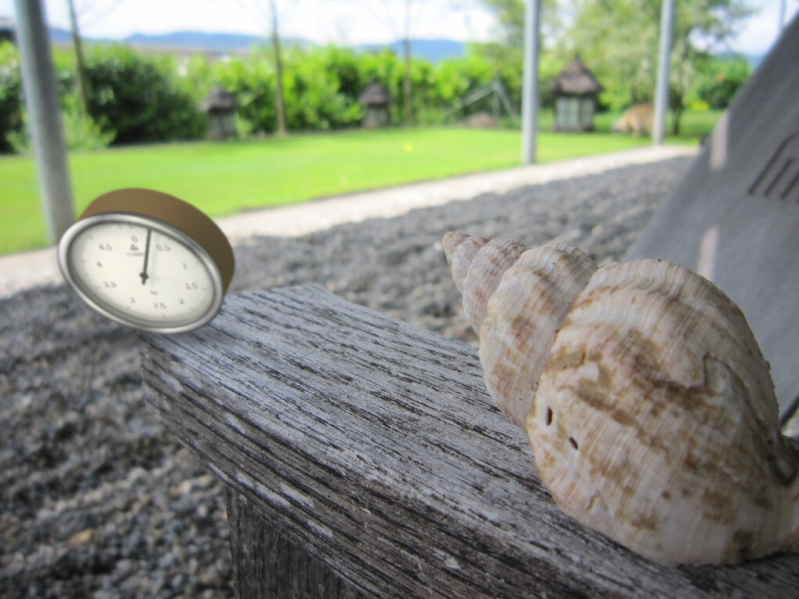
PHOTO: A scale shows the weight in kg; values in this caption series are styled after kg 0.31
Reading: kg 0.25
